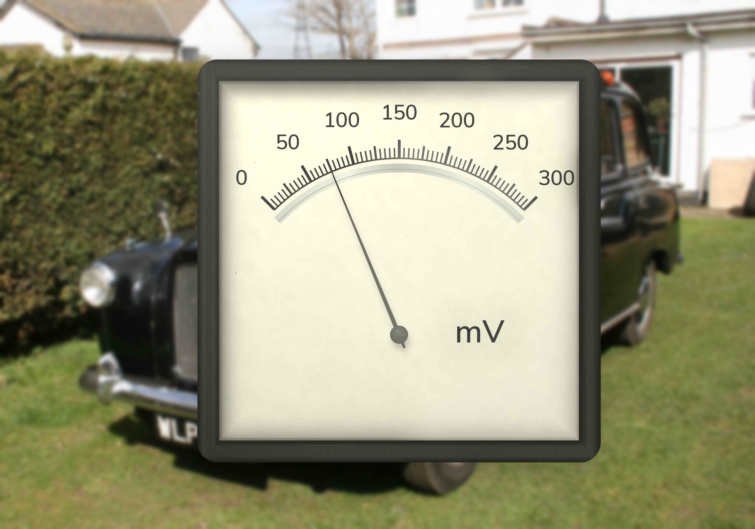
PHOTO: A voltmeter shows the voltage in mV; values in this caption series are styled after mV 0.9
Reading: mV 75
